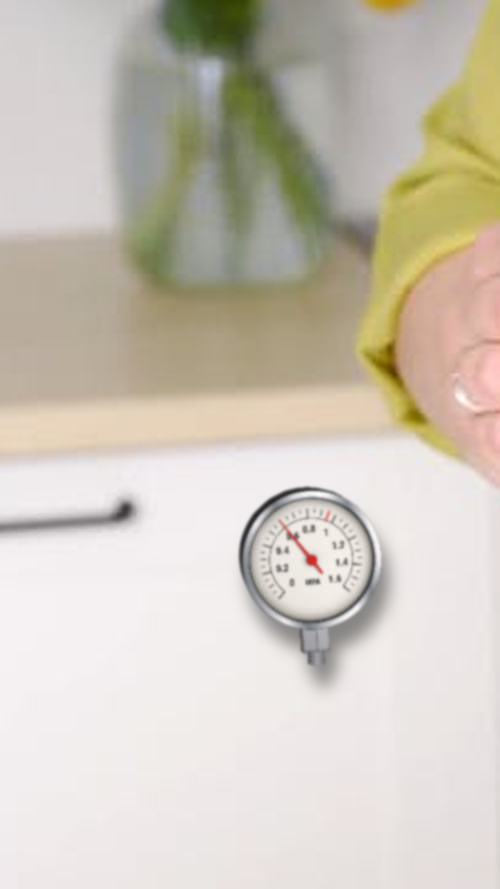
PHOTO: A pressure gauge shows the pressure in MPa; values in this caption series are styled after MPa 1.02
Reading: MPa 0.6
